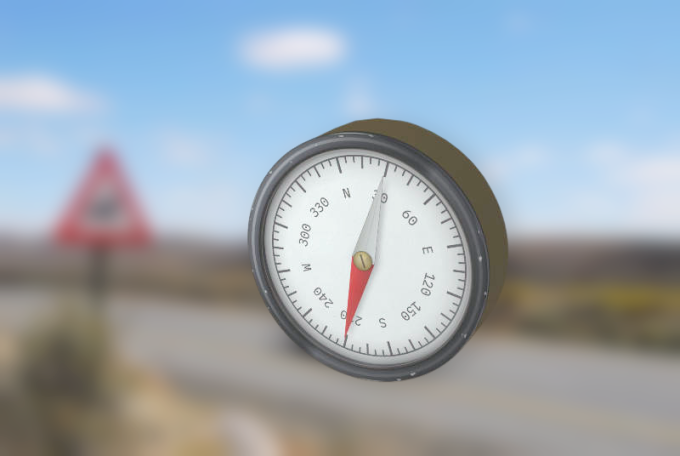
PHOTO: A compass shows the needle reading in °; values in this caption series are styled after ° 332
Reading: ° 210
